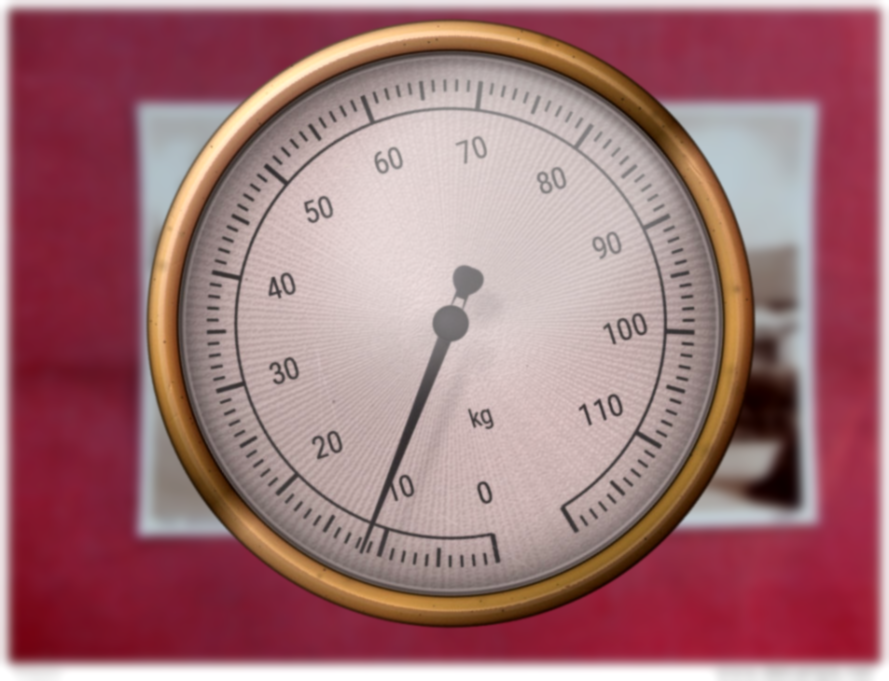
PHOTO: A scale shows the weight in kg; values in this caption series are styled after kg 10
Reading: kg 11.5
